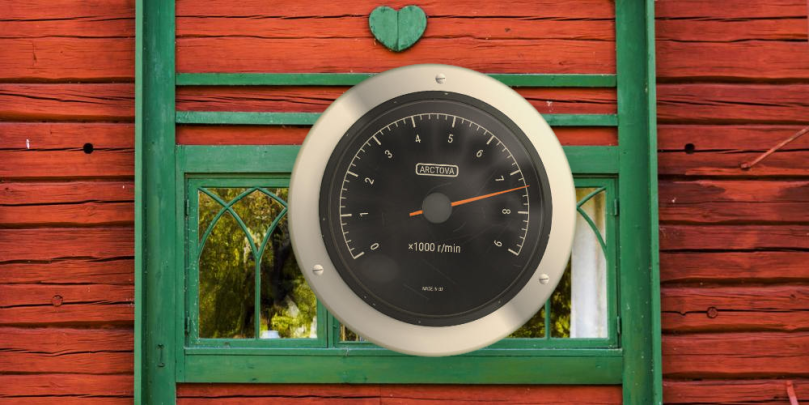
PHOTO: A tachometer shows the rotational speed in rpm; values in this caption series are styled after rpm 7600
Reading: rpm 7400
